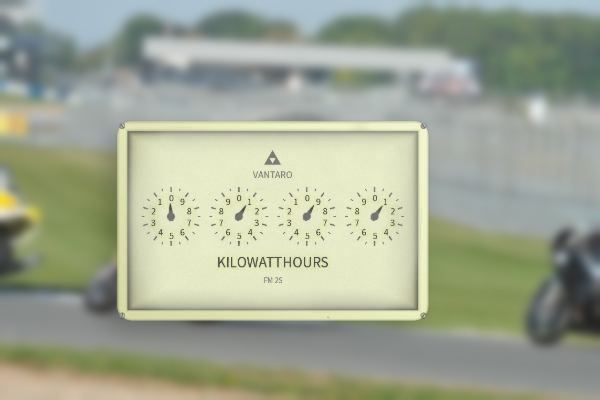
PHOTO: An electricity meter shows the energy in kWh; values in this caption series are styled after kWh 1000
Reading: kWh 91
